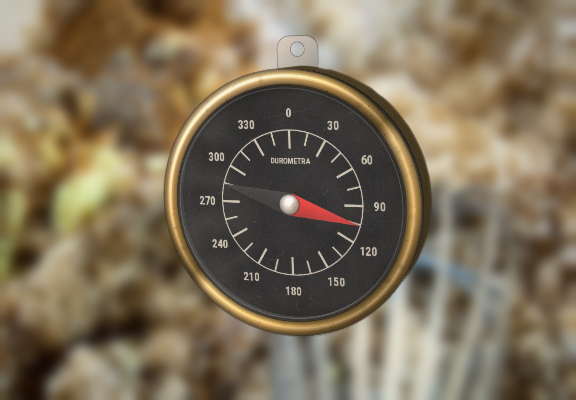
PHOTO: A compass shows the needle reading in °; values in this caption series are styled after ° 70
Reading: ° 105
